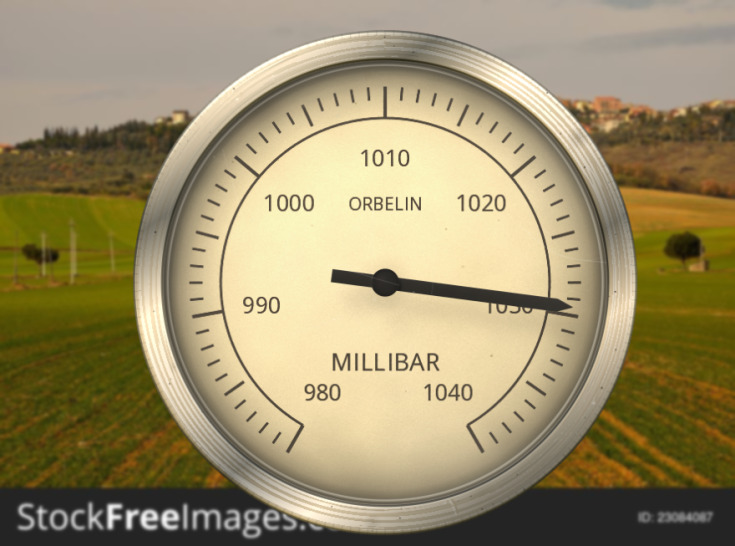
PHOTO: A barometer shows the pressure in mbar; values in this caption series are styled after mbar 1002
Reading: mbar 1029.5
